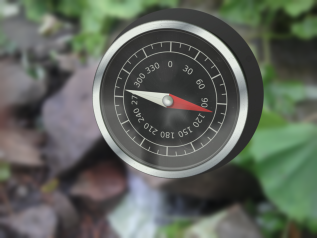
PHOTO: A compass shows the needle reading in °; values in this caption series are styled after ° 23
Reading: ° 100
